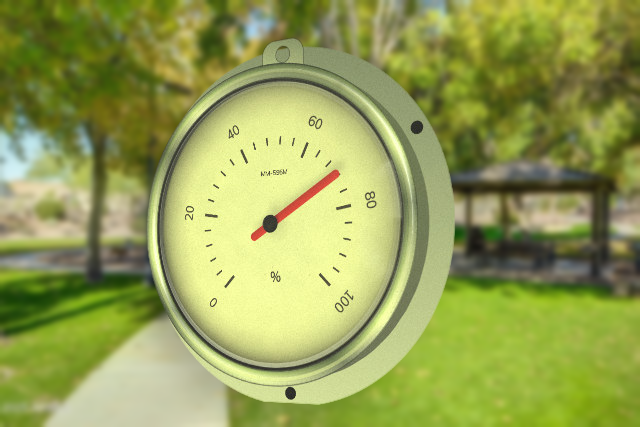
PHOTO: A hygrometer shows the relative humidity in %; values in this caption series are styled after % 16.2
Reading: % 72
